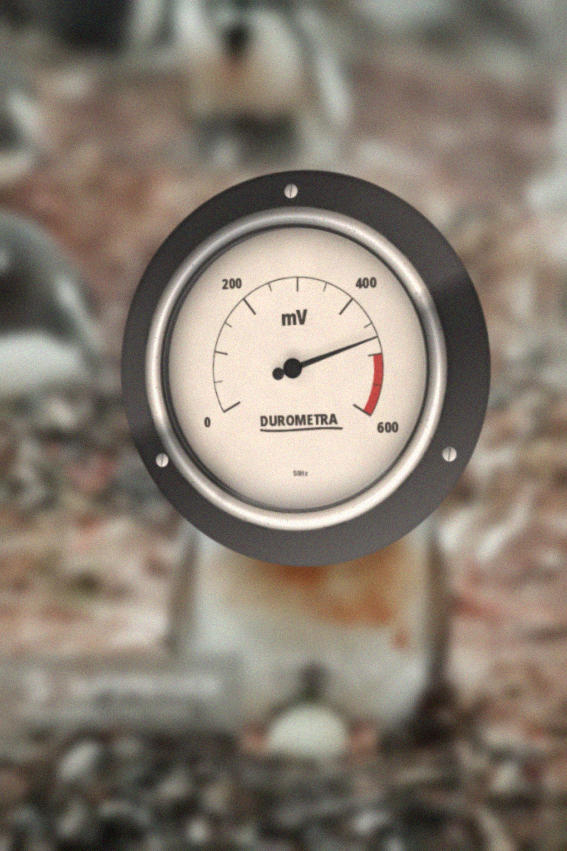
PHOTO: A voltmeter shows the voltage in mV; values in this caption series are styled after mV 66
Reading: mV 475
